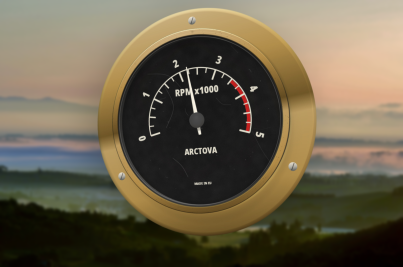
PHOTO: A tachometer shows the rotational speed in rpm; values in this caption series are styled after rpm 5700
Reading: rpm 2250
